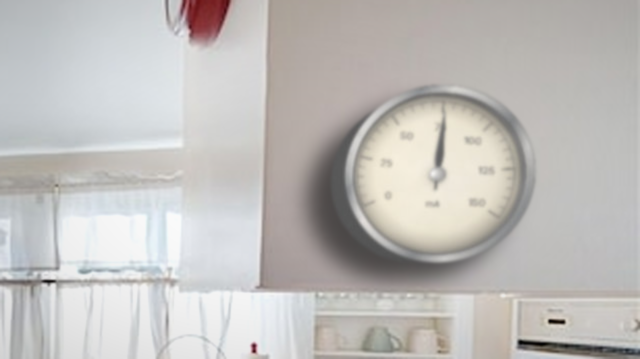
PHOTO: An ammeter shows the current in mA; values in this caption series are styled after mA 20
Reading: mA 75
